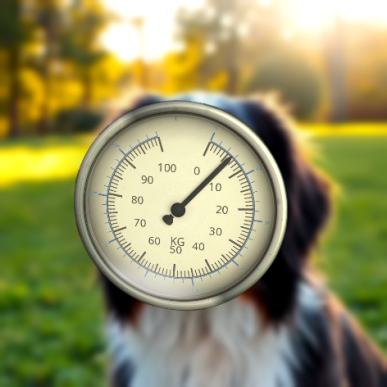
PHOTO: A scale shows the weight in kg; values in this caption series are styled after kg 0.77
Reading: kg 6
